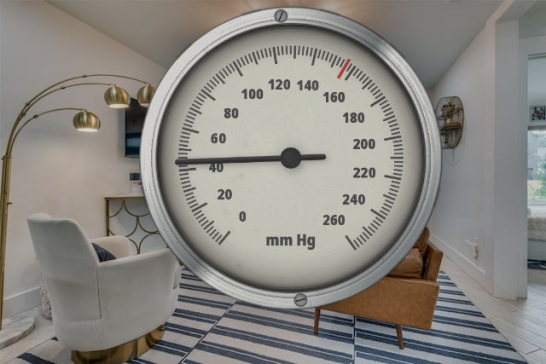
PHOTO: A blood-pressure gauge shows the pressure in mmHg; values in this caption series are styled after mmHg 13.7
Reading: mmHg 44
